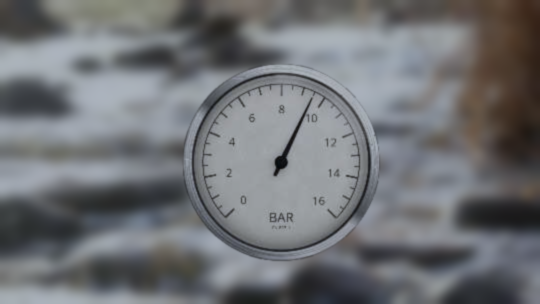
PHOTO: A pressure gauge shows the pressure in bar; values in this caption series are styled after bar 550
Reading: bar 9.5
